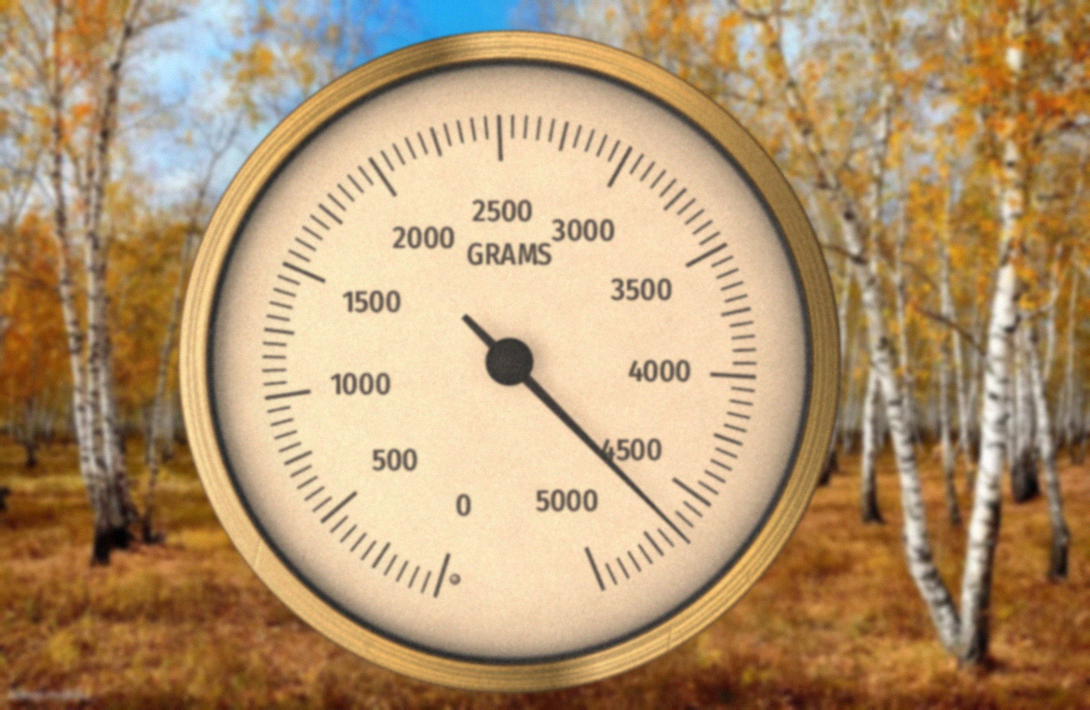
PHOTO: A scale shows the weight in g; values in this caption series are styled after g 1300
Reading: g 4650
